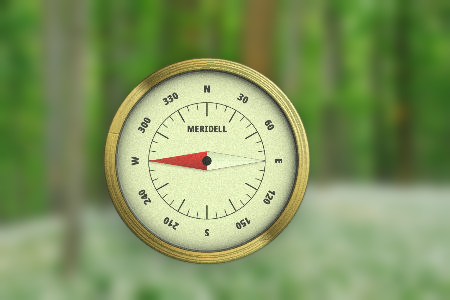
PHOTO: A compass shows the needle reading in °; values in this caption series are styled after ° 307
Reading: ° 270
